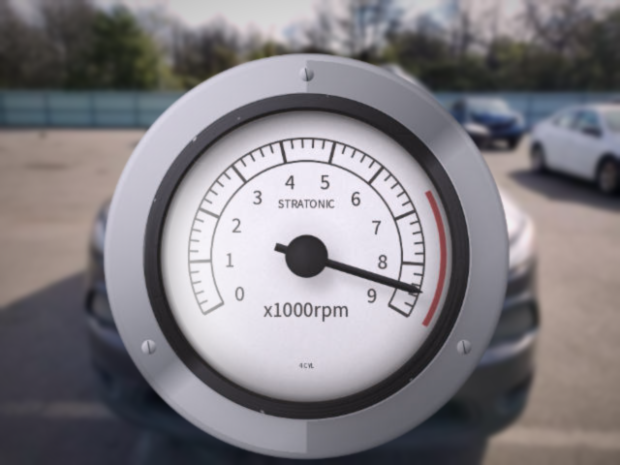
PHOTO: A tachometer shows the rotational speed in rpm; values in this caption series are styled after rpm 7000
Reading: rpm 8500
